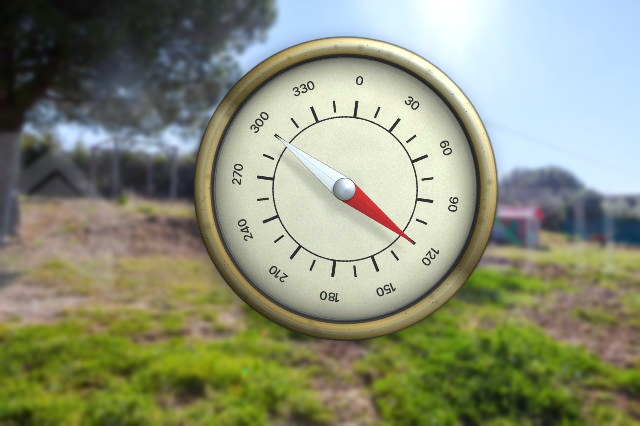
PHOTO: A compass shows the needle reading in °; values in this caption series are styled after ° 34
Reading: ° 120
